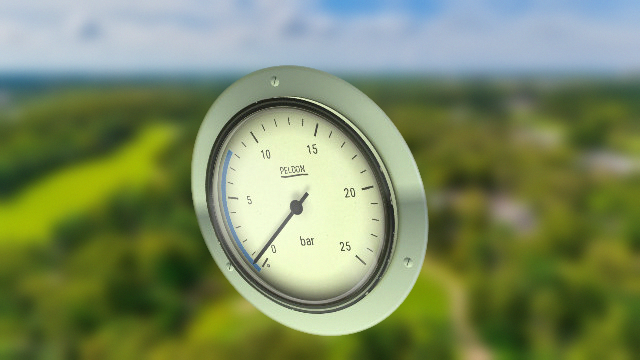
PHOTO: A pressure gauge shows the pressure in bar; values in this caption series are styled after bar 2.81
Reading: bar 0.5
